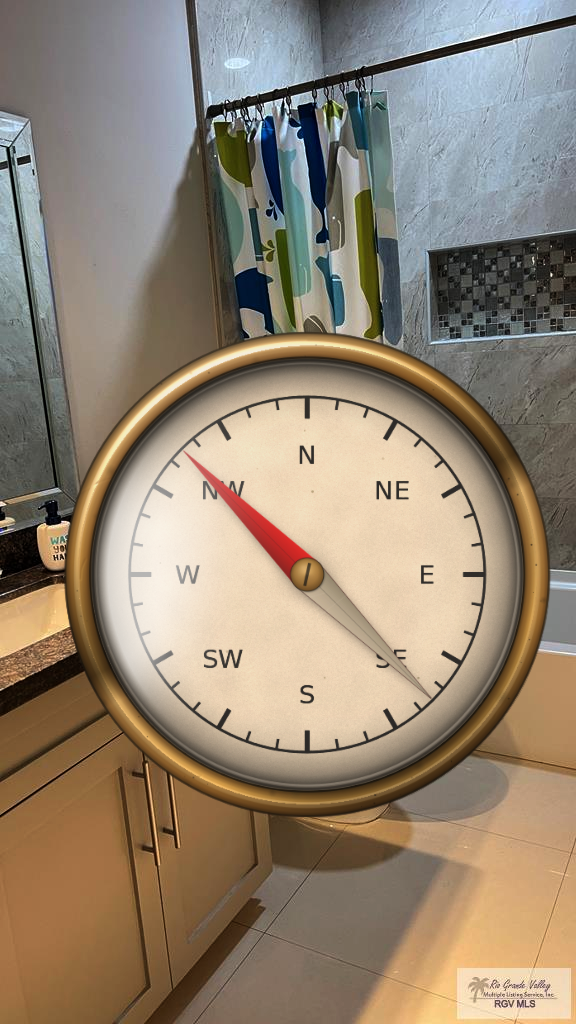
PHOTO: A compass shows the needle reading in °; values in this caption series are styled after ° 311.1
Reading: ° 315
